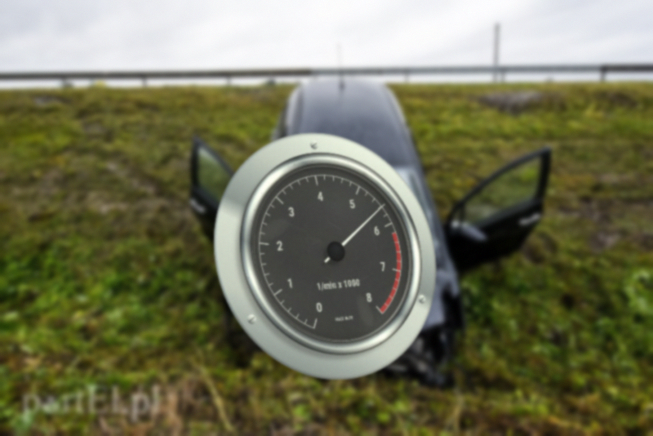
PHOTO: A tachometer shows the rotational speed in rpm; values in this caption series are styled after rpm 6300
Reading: rpm 5600
